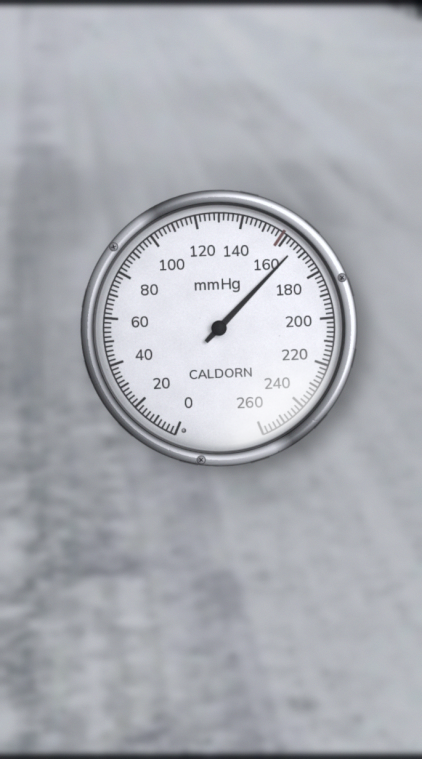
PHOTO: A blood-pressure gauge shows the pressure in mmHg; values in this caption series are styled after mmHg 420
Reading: mmHg 166
